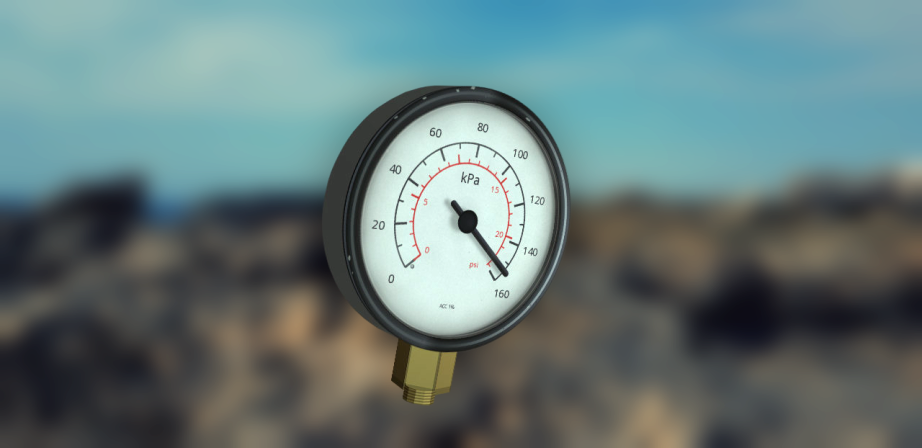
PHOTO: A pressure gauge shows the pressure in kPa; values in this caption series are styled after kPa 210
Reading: kPa 155
